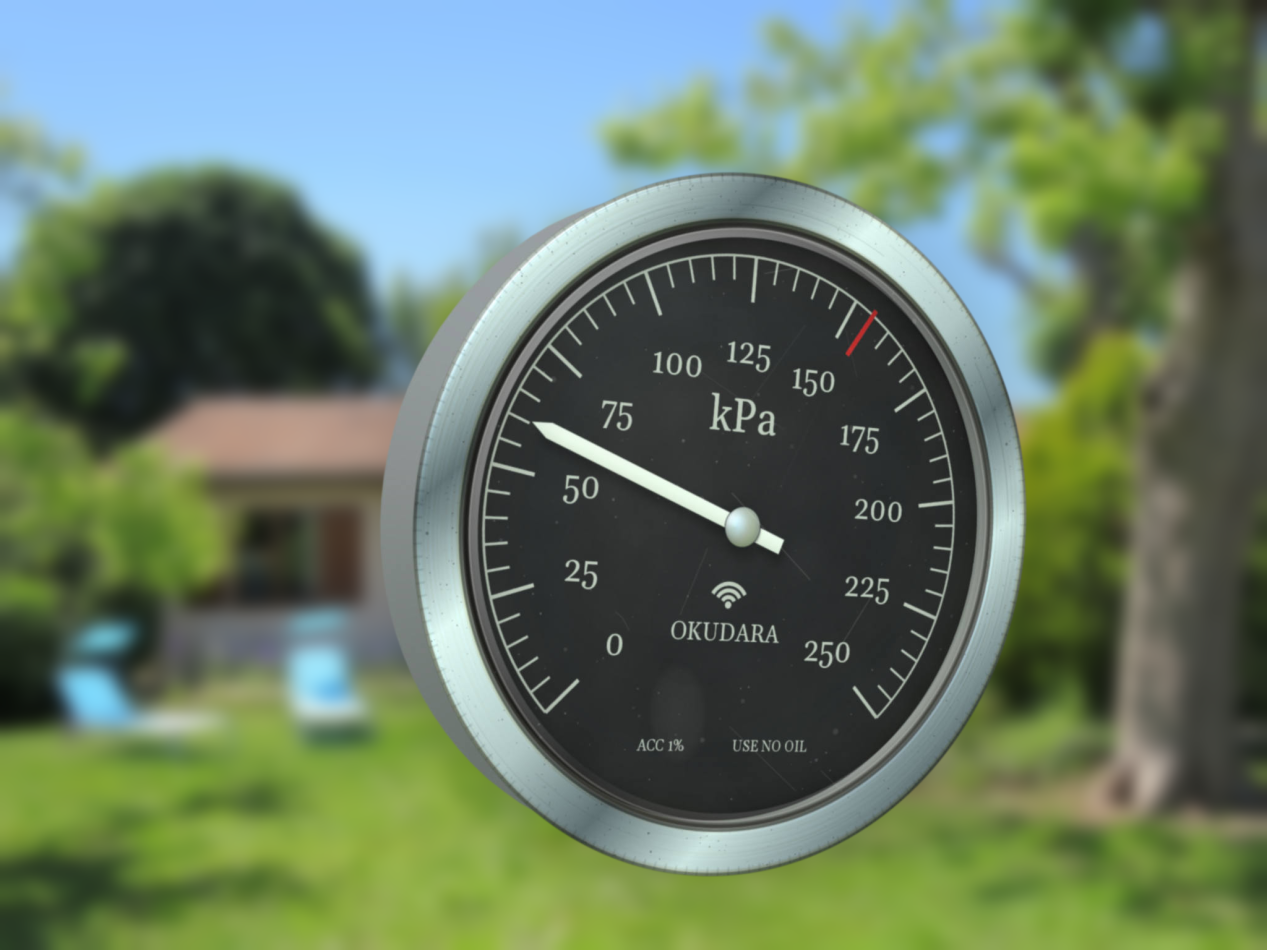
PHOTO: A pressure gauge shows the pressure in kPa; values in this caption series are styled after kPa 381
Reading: kPa 60
